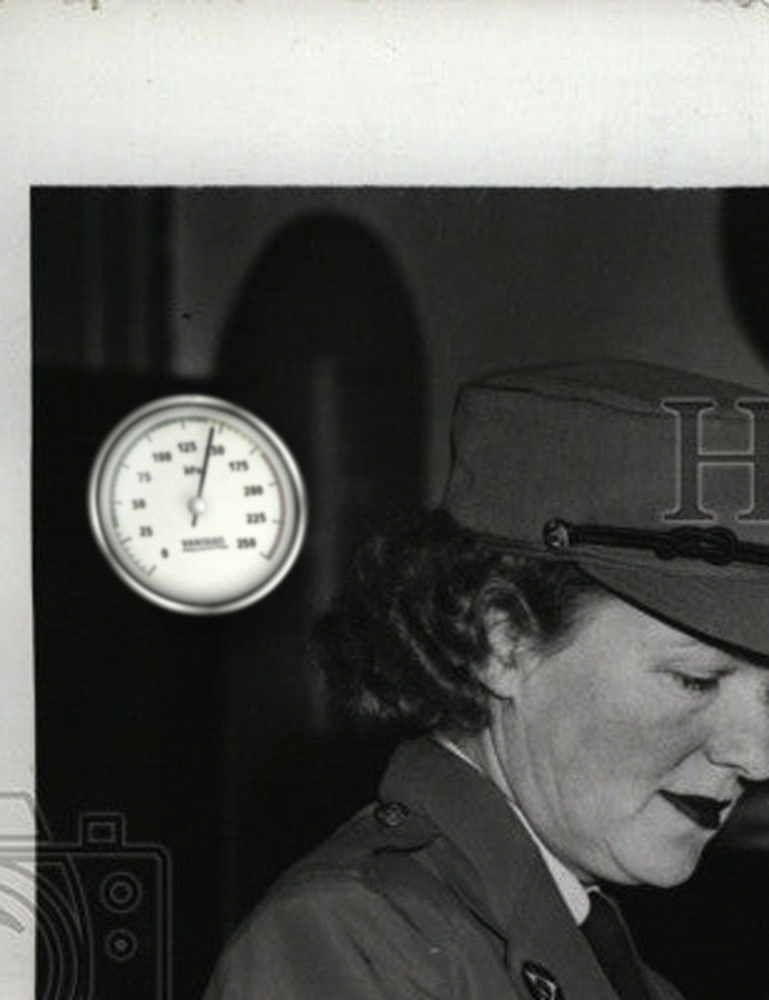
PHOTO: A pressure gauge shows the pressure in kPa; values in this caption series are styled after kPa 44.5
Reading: kPa 145
